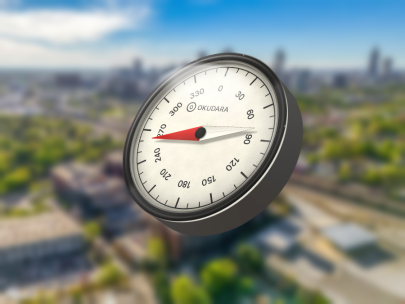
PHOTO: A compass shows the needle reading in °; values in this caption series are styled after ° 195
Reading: ° 260
